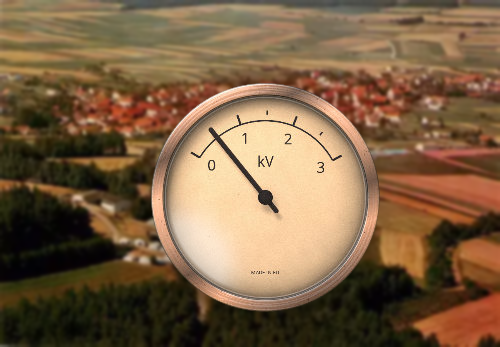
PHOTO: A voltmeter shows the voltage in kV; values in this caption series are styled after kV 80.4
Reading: kV 0.5
